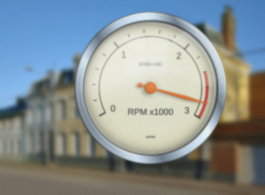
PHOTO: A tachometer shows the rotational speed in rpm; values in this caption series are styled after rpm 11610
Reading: rpm 2800
